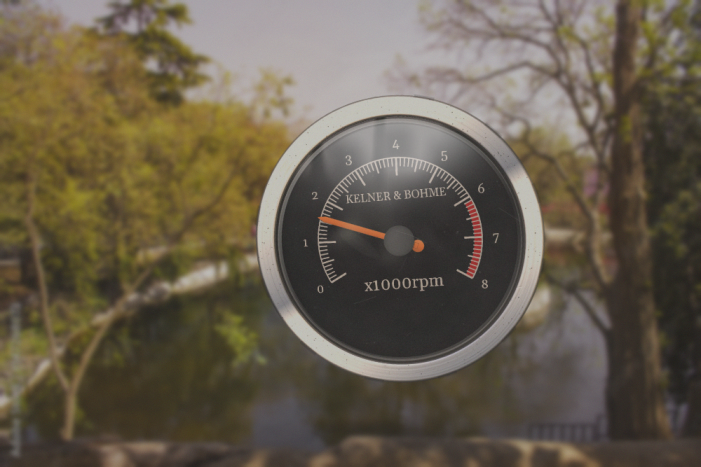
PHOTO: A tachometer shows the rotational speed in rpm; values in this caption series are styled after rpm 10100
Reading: rpm 1600
